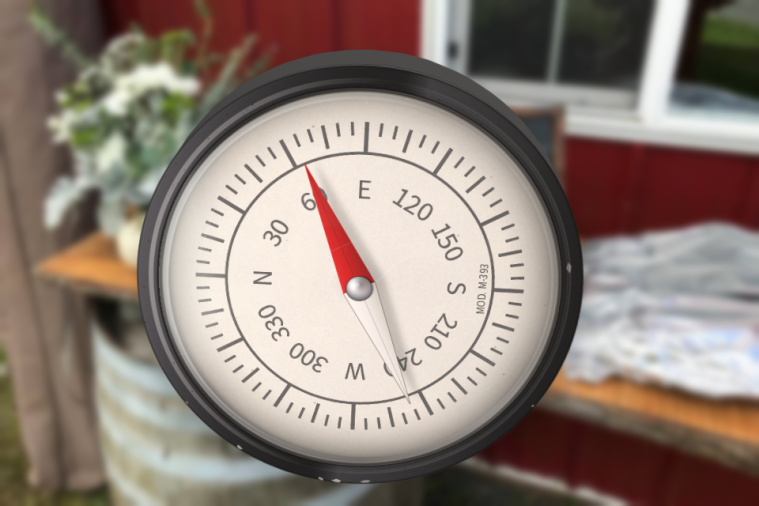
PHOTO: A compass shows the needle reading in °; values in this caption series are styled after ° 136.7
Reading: ° 65
